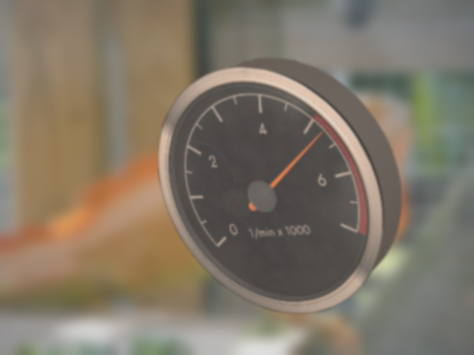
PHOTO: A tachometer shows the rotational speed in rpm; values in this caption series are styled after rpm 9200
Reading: rpm 5250
